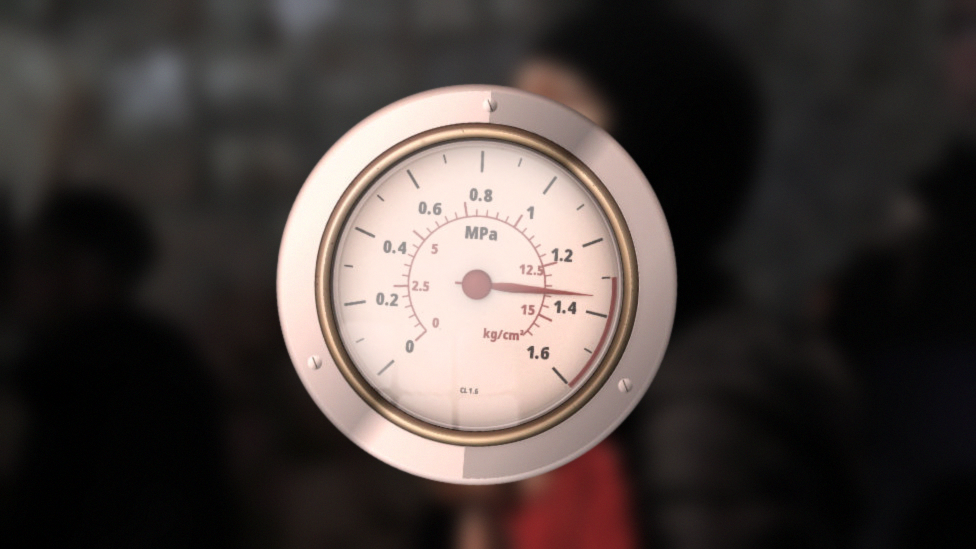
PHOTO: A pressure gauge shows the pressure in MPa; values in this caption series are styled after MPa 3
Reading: MPa 1.35
